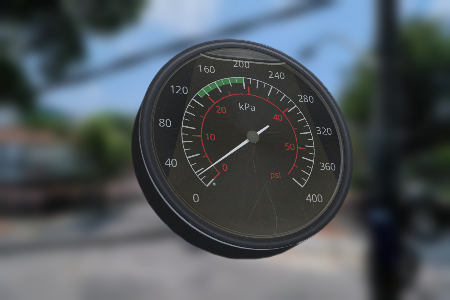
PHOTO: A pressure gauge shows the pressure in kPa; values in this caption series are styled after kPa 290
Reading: kPa 15
